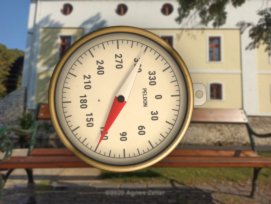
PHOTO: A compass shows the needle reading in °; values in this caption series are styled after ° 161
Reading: ° 120
